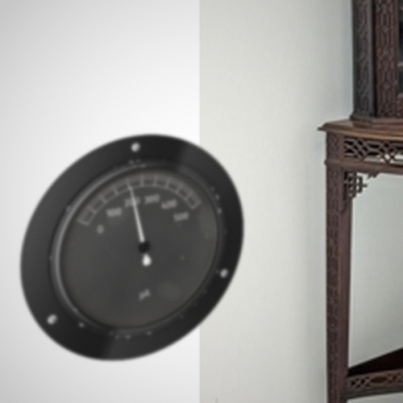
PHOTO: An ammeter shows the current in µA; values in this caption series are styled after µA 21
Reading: µA 200
